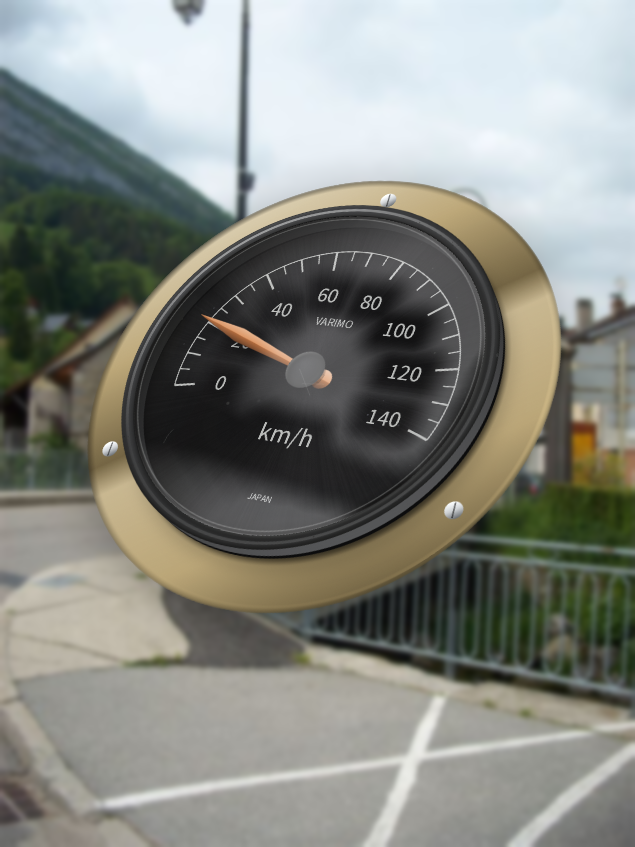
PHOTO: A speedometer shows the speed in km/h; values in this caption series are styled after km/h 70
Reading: km/h 20
